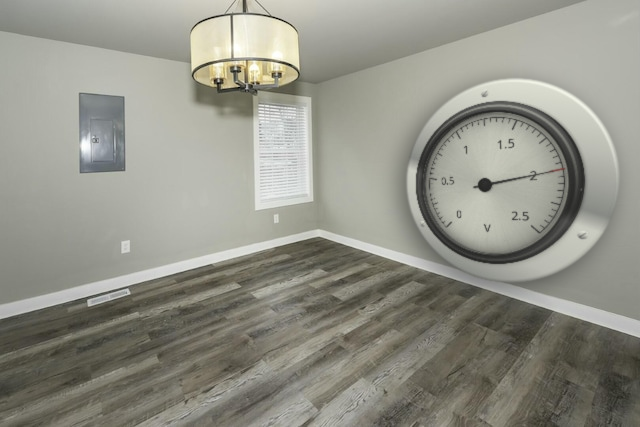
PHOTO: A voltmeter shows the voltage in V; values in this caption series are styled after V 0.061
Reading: V 2
